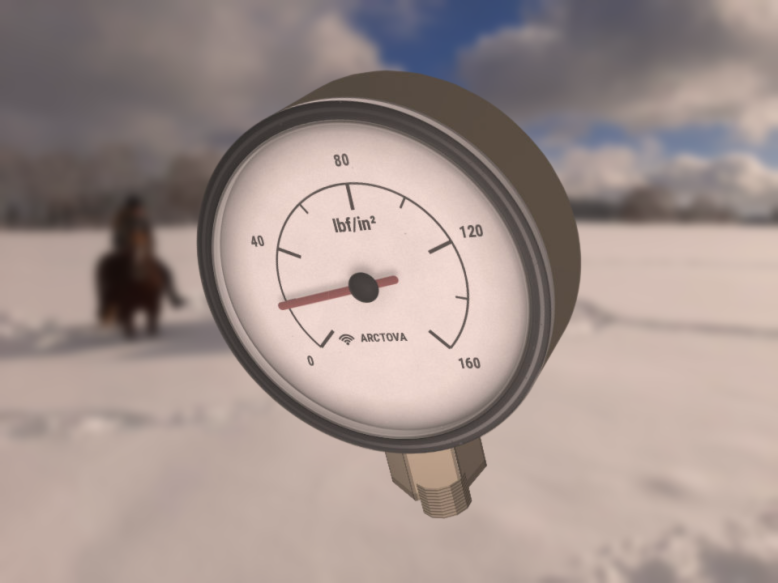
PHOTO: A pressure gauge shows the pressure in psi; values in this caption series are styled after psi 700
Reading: psi 20
